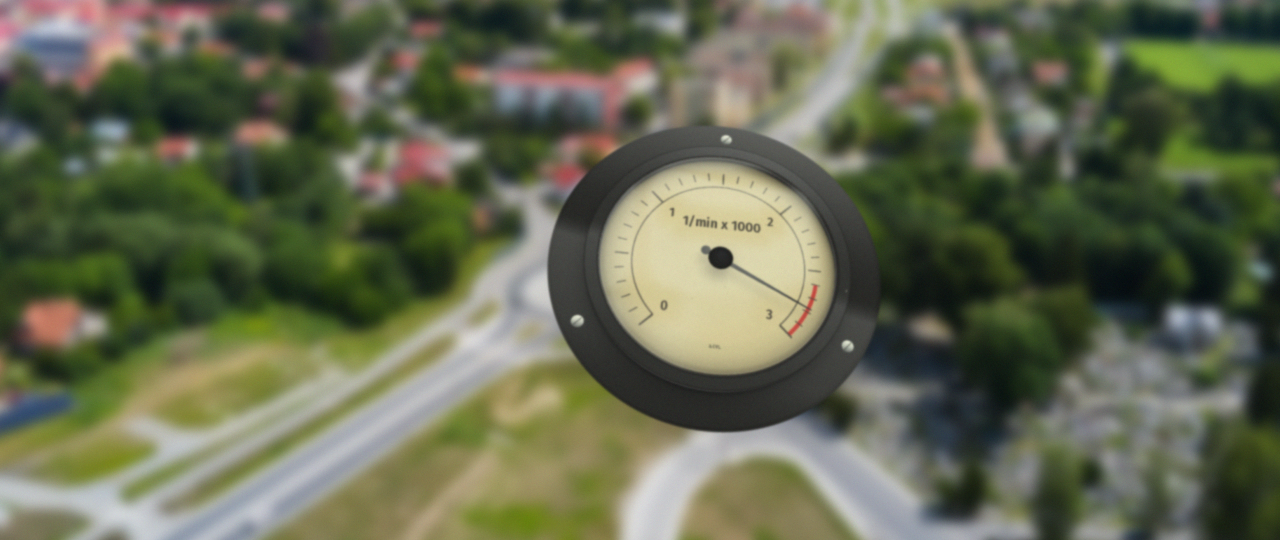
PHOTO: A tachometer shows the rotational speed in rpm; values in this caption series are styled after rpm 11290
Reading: rpm 2800
